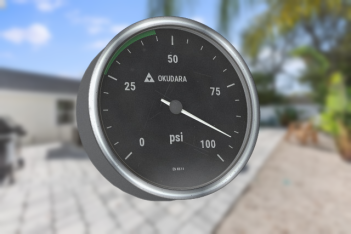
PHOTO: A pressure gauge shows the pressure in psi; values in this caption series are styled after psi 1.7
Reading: psi 92.5
